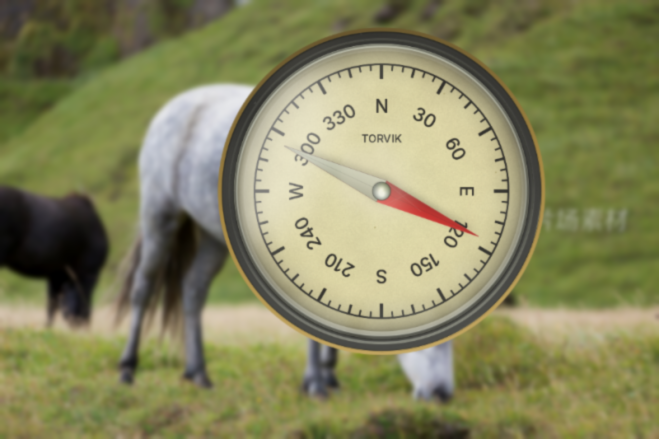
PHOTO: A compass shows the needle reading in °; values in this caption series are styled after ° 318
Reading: ° 115
